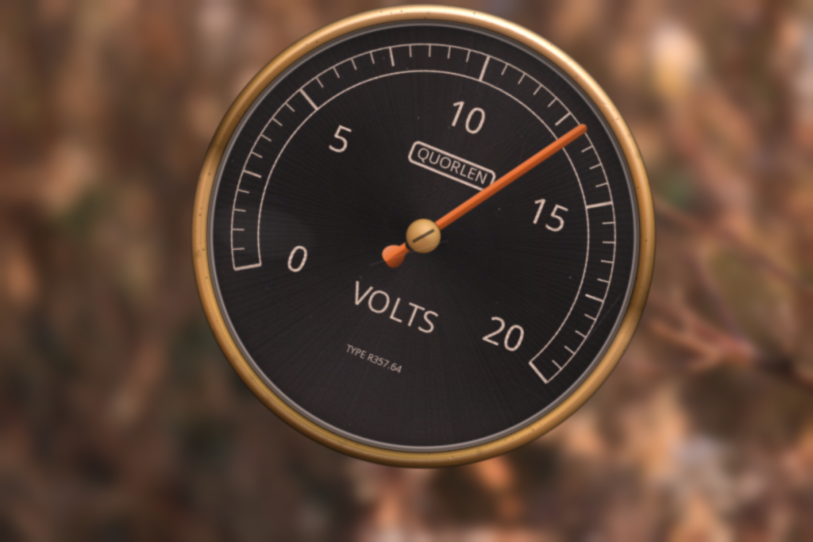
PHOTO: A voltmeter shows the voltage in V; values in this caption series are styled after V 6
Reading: V 13
